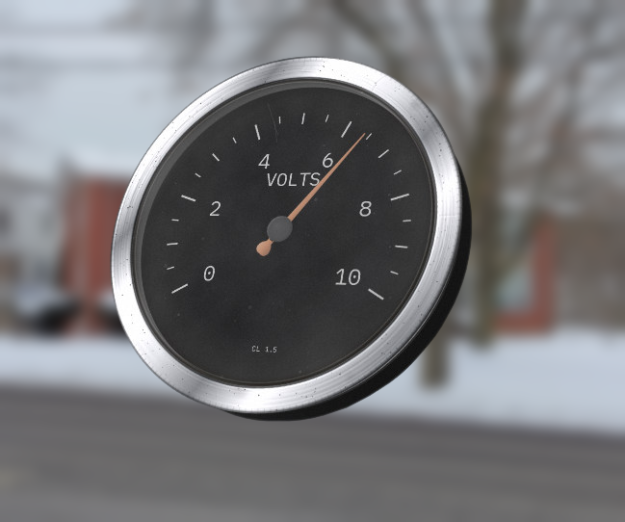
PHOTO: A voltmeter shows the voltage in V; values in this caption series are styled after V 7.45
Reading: V 6.5
